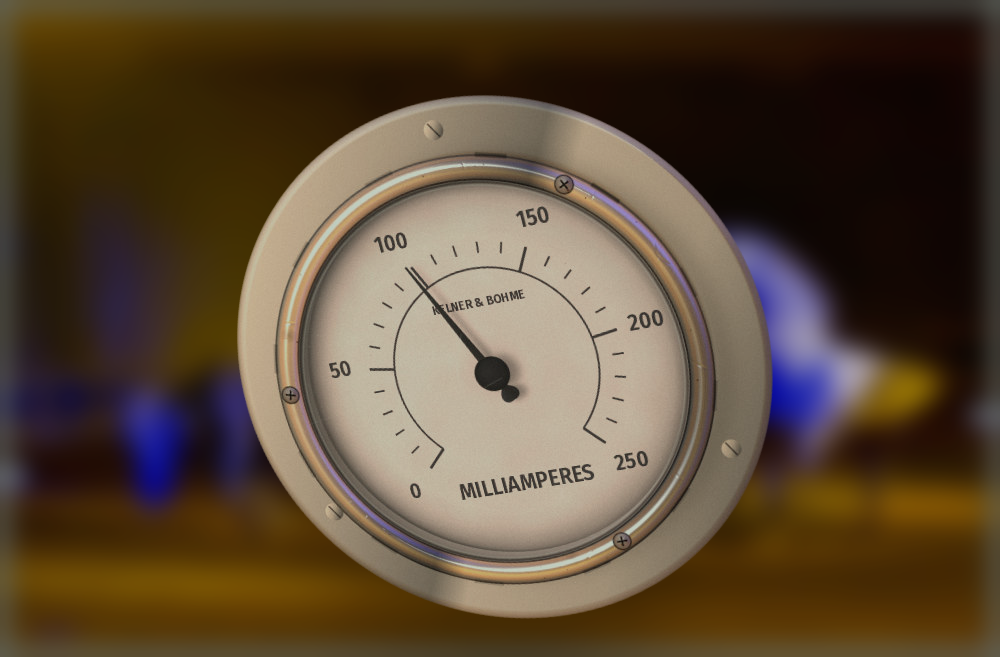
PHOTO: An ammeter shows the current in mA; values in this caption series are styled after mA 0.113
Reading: mA 100
